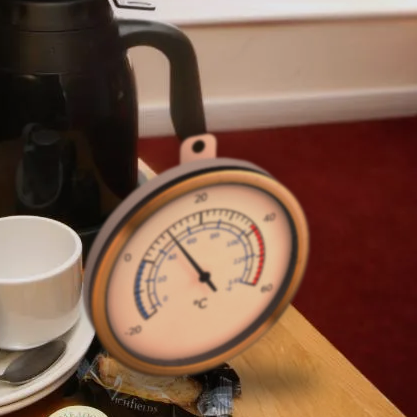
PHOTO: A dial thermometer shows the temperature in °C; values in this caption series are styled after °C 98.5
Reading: °C 10
